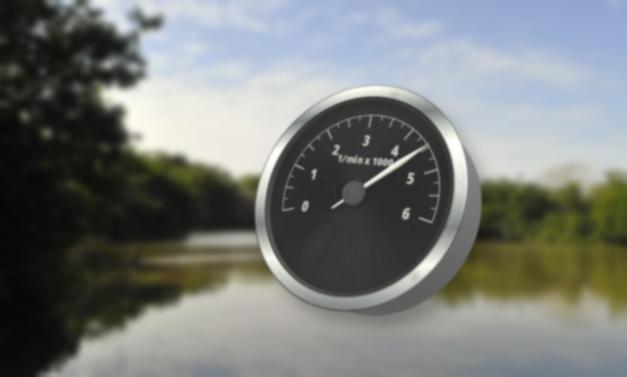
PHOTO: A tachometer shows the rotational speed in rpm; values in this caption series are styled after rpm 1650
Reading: rpm 4500
